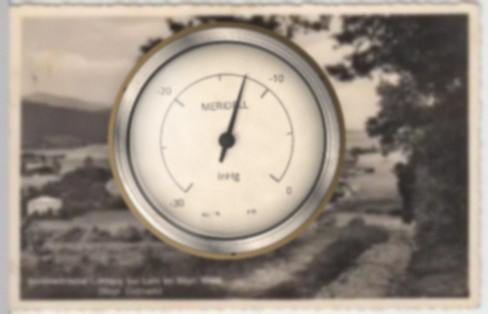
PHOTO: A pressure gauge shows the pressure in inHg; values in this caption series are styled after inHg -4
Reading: inHg -12.5
